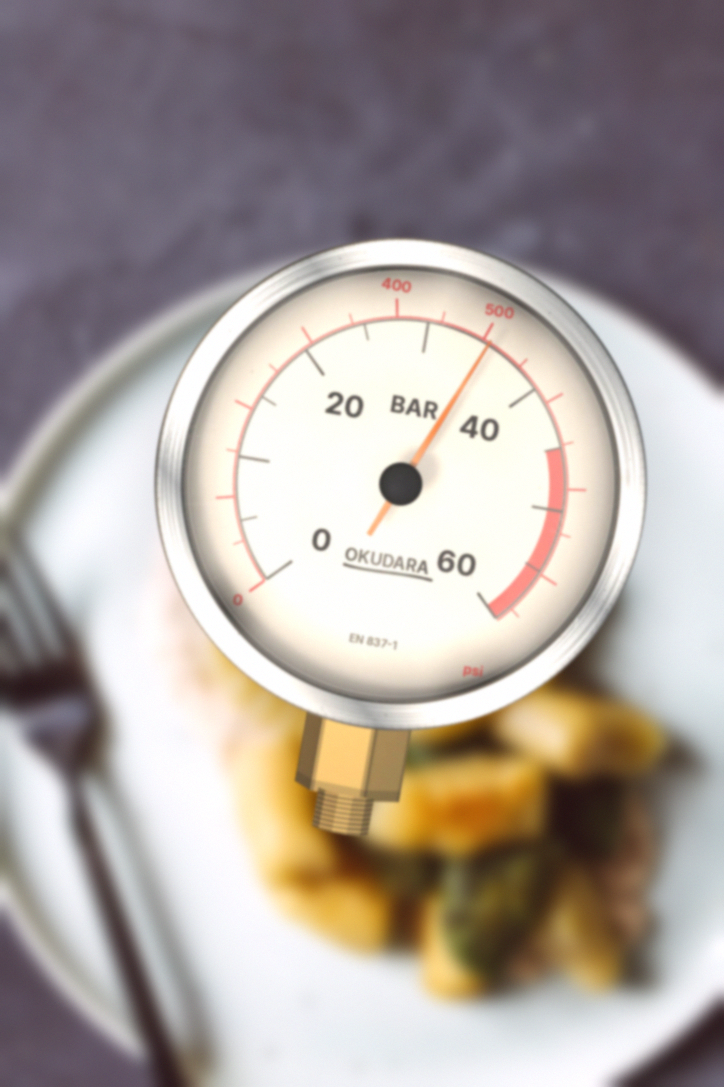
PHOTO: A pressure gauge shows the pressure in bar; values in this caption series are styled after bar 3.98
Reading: bar 35
